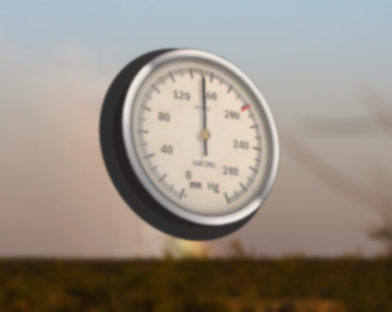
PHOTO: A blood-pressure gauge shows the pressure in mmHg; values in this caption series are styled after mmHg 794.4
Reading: mmHg 150
